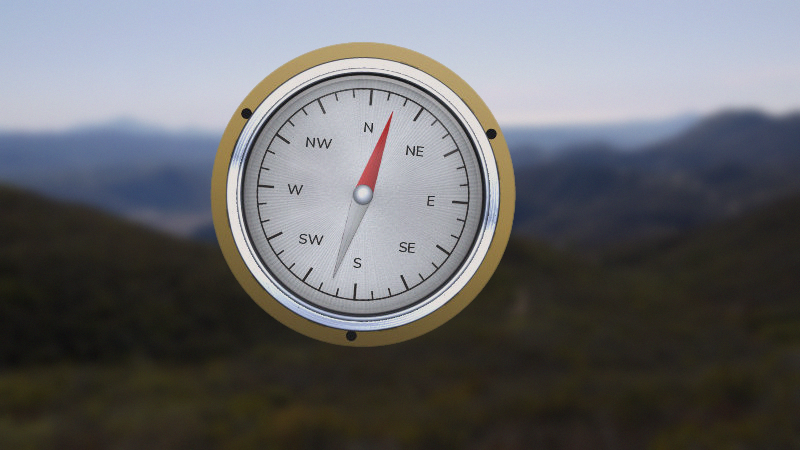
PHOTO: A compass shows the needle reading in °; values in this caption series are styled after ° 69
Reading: ° 15
